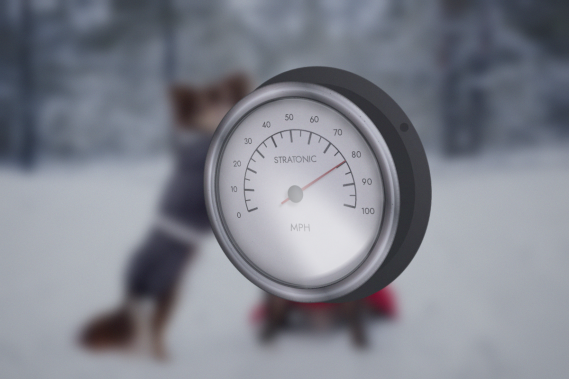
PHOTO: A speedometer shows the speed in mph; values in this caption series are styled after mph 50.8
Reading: mph 80
